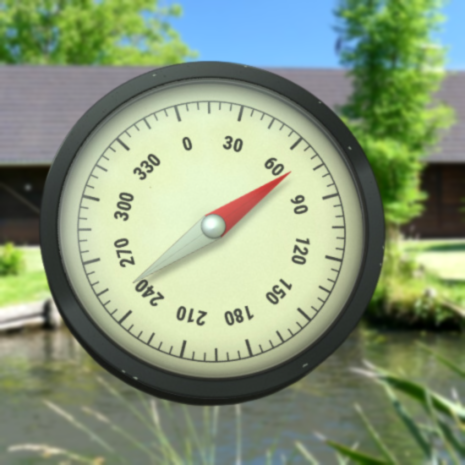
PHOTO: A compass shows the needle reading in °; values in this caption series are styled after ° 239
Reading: ° 70
